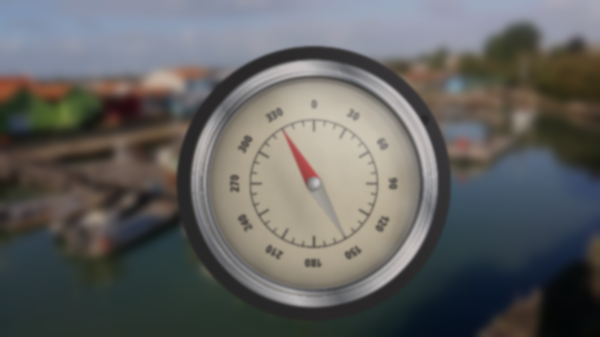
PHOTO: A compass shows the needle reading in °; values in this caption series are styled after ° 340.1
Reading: ° 330
